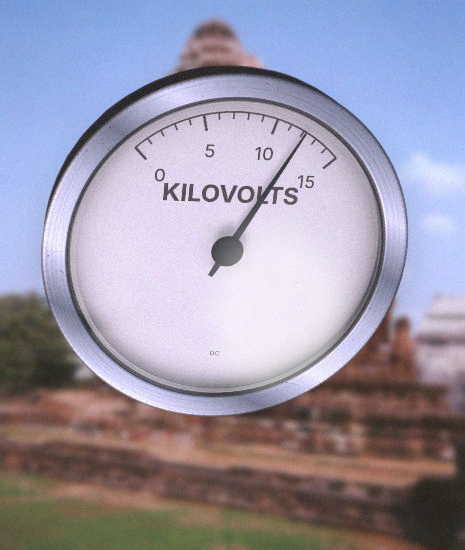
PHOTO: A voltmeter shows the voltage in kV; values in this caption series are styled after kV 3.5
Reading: kV 12
